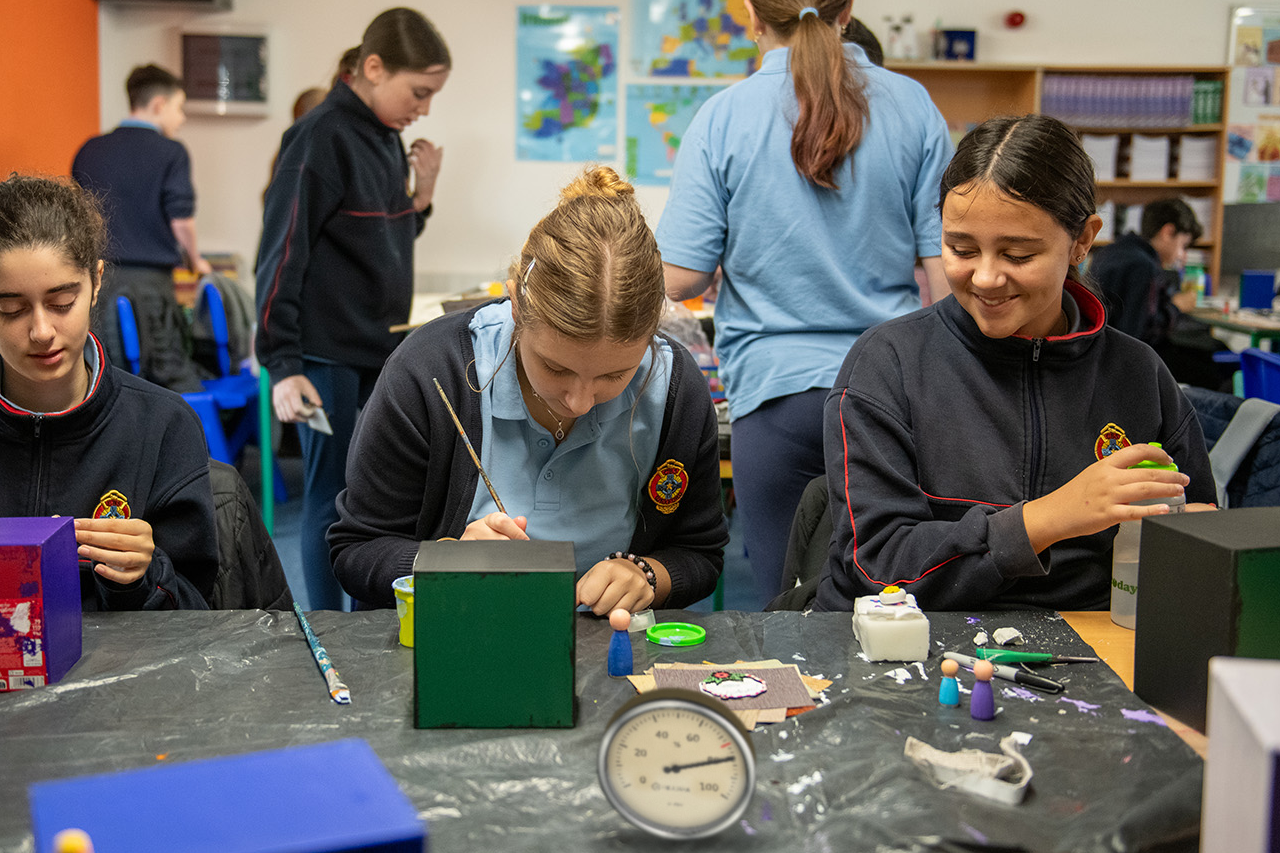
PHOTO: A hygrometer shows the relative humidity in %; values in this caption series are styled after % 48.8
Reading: % 80
